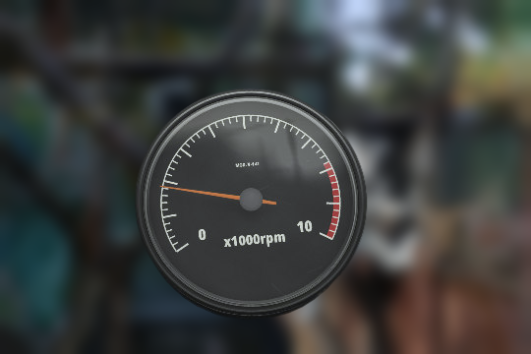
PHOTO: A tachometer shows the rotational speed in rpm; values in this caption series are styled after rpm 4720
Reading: rpm 1800
